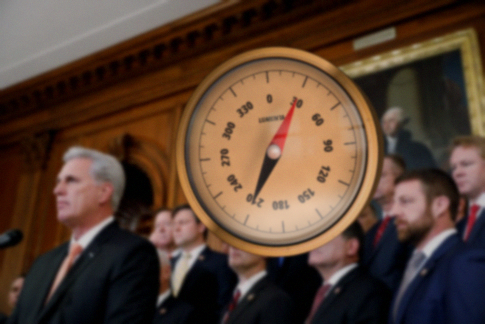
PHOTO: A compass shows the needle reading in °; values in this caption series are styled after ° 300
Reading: ° 30
